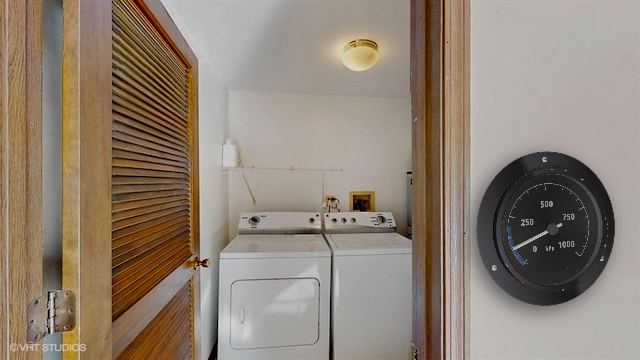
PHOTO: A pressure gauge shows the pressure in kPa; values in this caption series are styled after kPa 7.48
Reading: kPa 100
